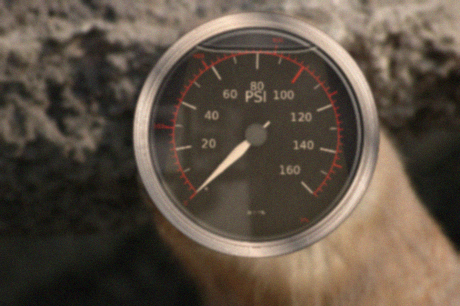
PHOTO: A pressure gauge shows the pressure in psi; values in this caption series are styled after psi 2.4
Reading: psi 0
